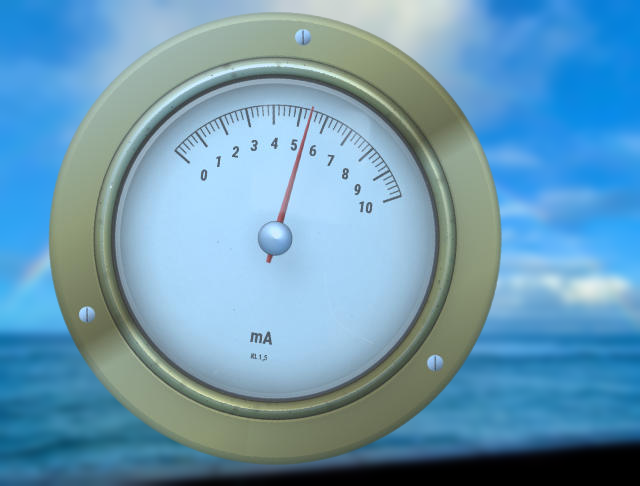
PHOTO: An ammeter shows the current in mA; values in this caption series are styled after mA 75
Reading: mA 5.4
